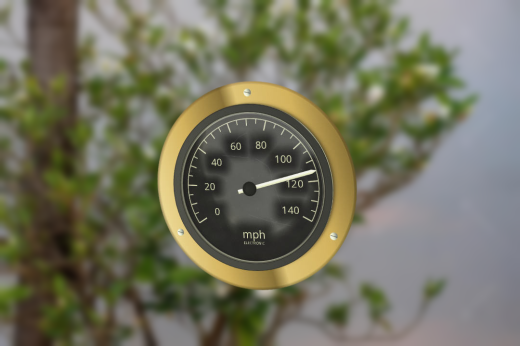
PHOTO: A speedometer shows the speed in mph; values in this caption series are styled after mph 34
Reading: mph 115
